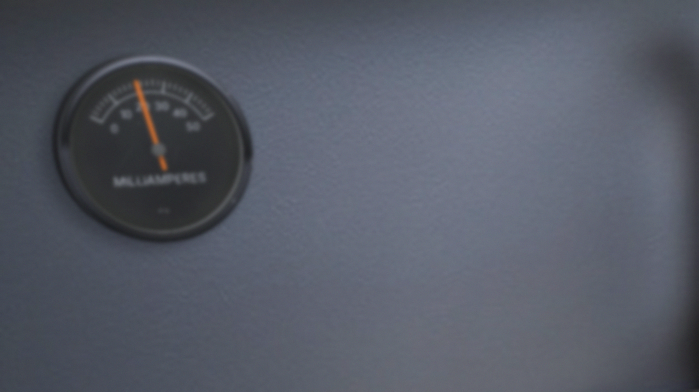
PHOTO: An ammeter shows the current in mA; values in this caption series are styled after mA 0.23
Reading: mA 20
